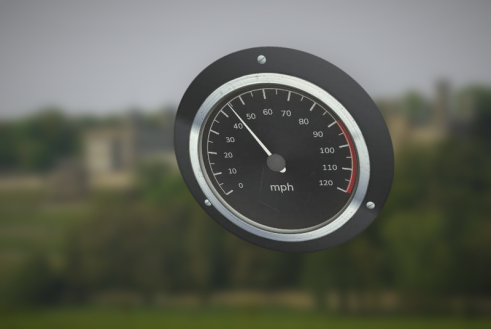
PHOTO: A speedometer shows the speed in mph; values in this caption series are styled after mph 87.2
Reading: mph 45
